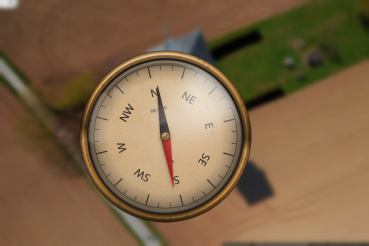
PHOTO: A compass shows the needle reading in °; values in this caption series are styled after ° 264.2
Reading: ° 185
